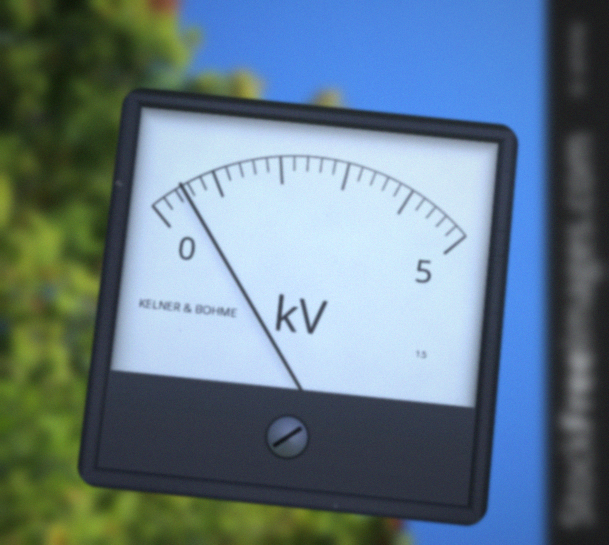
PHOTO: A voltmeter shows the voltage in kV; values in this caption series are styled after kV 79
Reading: kV 0.5
